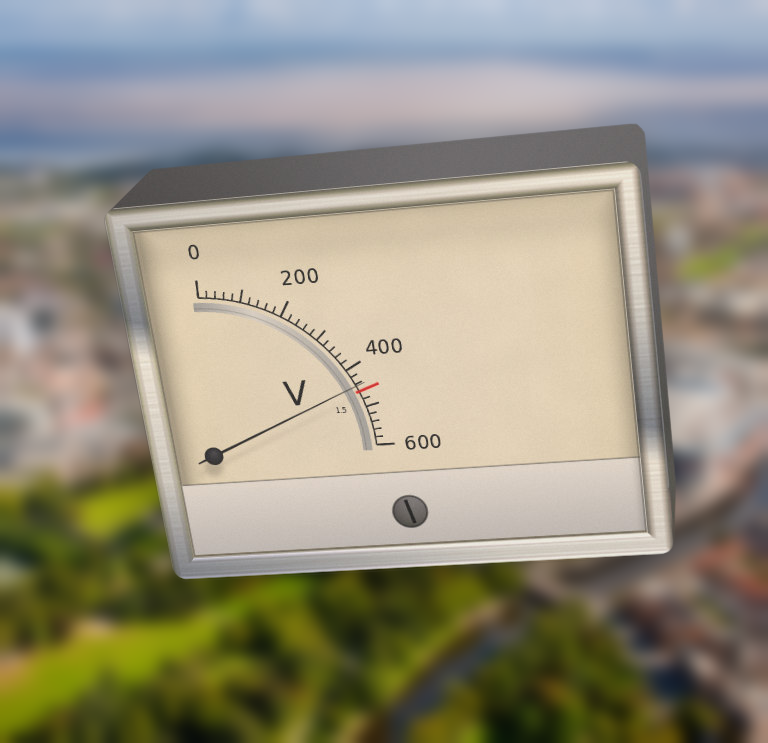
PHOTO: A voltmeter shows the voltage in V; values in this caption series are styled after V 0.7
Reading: V 440
